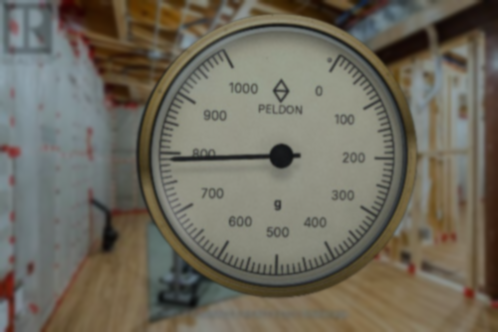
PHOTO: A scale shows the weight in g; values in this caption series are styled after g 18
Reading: g 790
